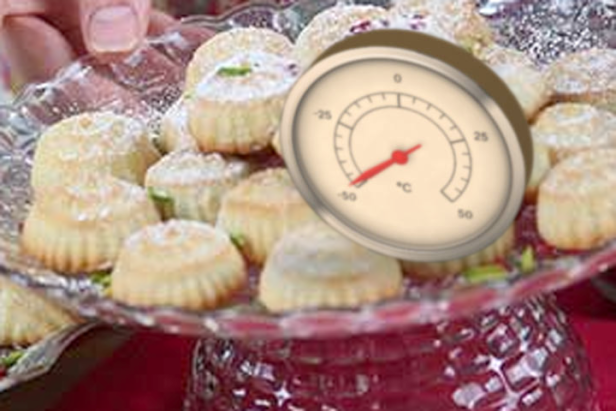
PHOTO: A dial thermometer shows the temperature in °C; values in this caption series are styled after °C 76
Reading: °C -47.5
